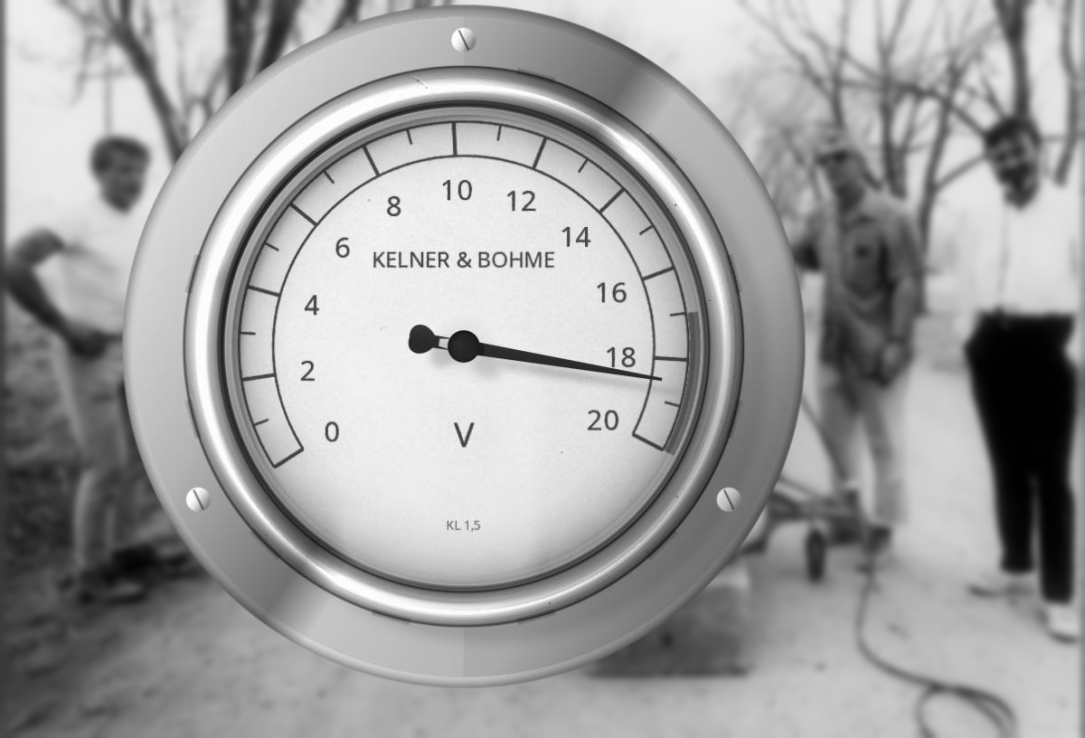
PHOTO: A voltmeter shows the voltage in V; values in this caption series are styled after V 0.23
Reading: V 18.5
